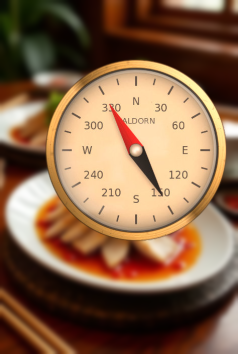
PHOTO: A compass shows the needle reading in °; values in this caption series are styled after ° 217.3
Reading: ° 330
